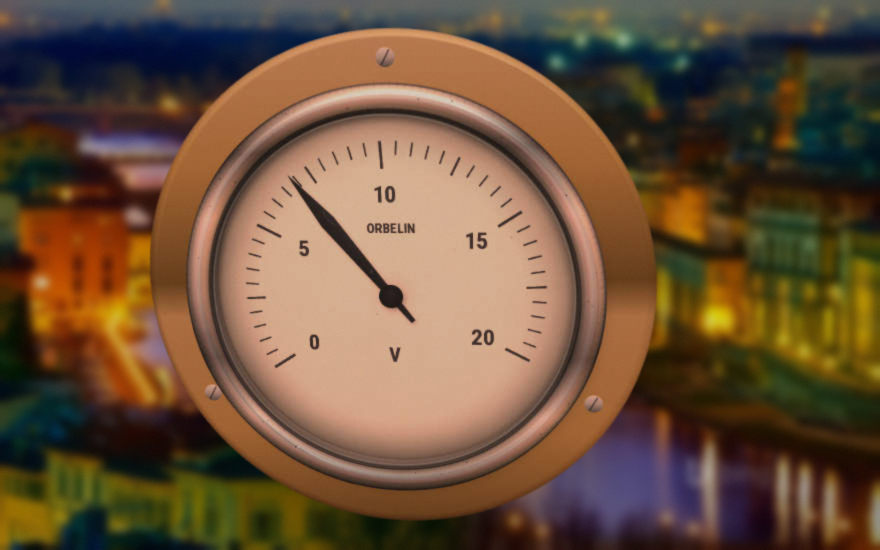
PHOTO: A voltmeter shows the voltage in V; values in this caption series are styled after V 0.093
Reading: V 7
